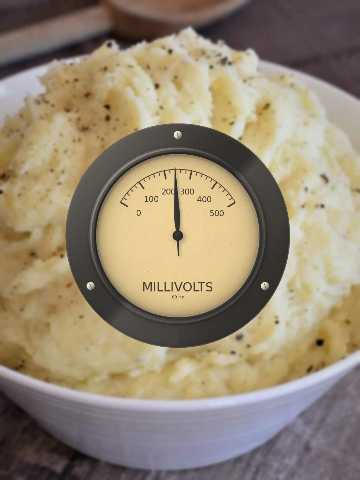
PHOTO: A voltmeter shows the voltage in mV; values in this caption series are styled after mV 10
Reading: mV 240
